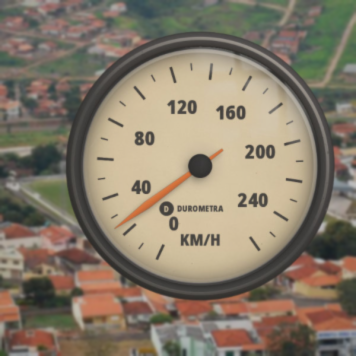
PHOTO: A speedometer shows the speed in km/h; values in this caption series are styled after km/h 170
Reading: km/h 25
